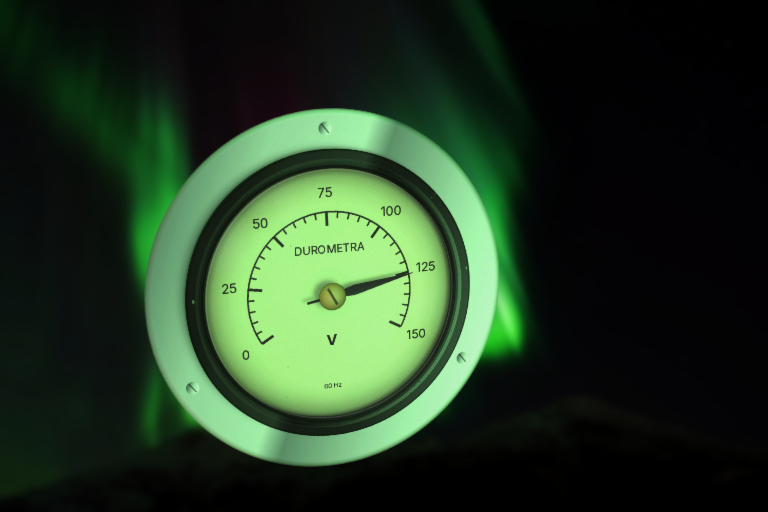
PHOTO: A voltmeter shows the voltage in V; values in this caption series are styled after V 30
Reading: V 125
